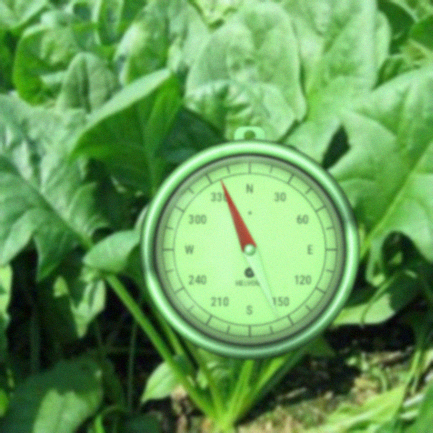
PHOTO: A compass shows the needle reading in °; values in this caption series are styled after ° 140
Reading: ° 337.5
